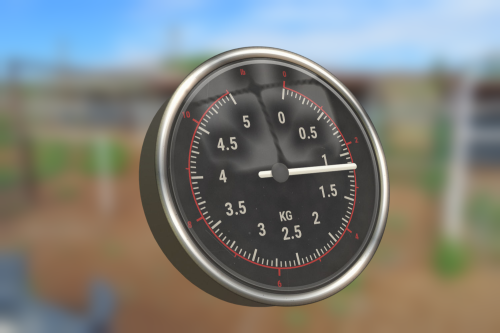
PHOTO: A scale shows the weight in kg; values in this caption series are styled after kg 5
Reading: kg 1.15
